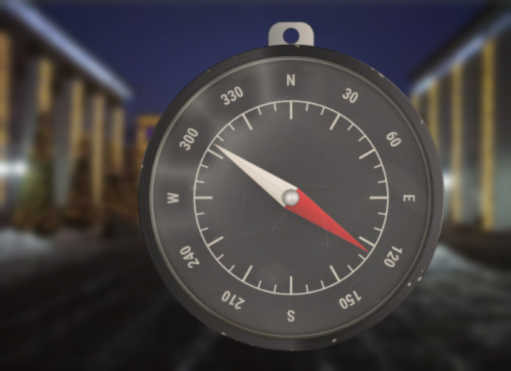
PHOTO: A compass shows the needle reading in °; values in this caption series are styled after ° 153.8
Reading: ° 125
